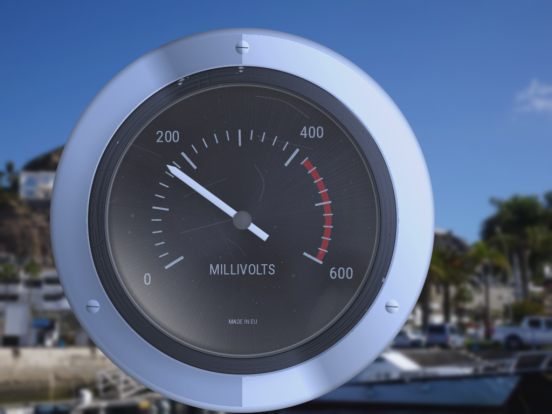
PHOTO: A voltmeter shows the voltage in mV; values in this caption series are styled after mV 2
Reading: mV 170
